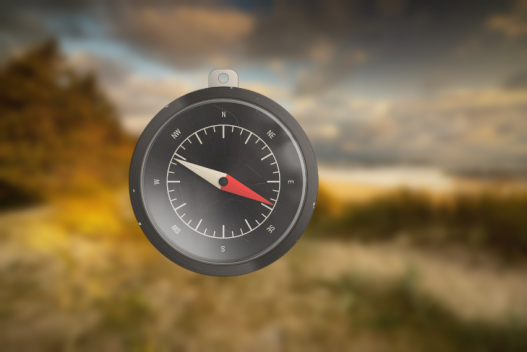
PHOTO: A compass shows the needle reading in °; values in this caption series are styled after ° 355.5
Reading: ° 115
